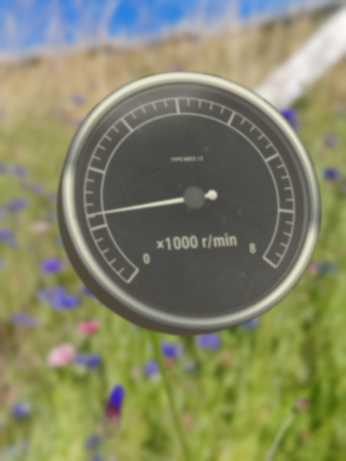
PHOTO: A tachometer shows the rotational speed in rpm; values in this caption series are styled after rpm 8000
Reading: rpm 1200
